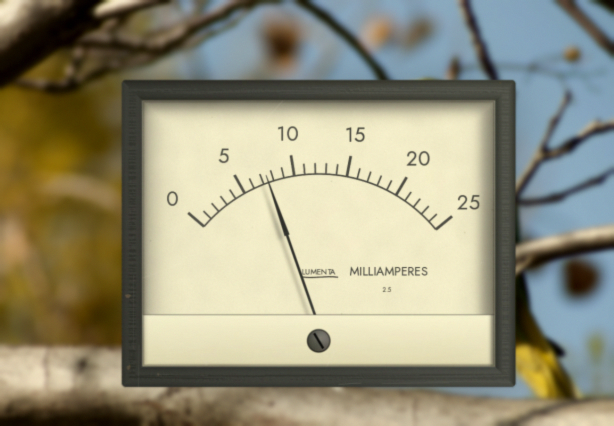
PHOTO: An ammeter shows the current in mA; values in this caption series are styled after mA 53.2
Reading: mA 7.5
